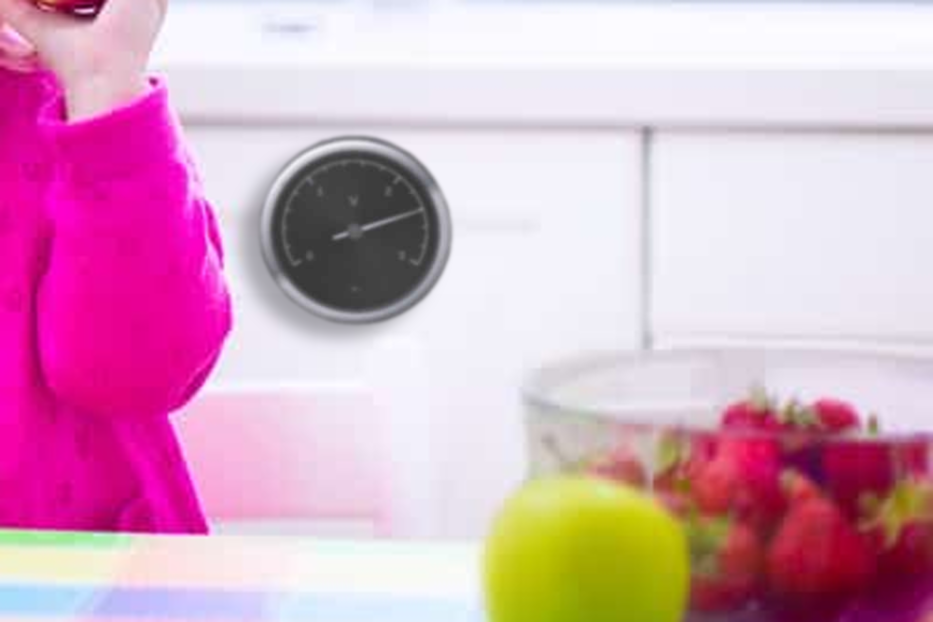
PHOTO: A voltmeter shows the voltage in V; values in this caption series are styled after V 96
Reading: V 2.4
